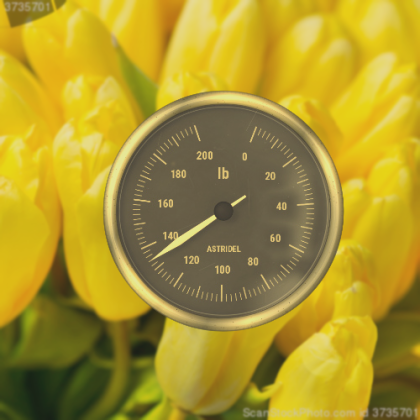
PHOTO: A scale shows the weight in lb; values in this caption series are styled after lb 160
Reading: lb 134
